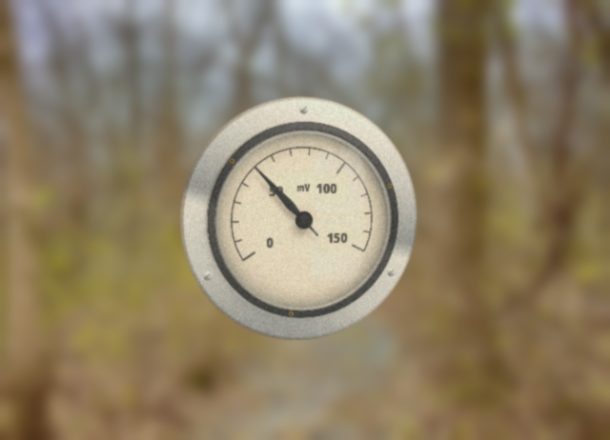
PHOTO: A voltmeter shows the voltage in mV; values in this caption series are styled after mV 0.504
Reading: mV 50
